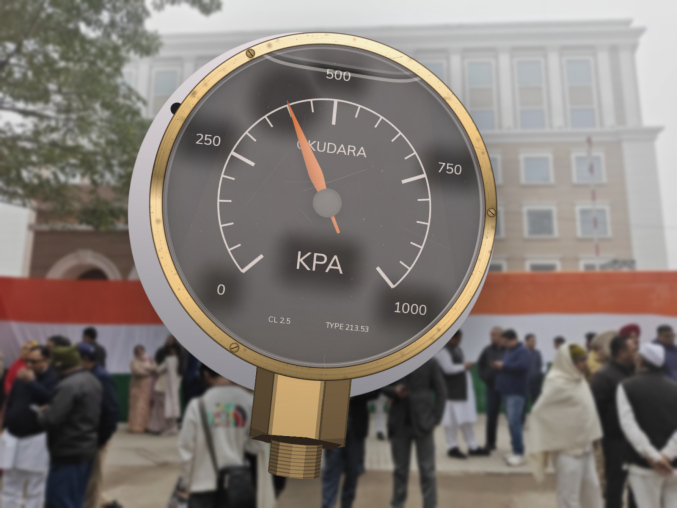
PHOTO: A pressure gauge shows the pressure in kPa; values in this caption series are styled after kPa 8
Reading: kPa 400
